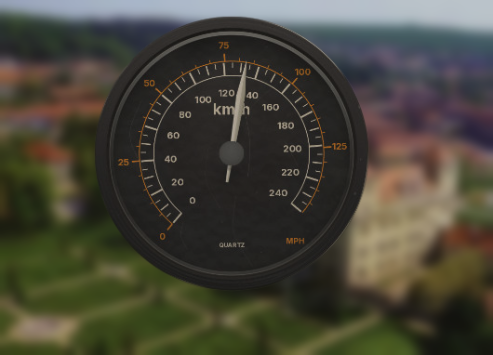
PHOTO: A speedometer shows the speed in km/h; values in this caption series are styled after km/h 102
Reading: km/h 132.5
